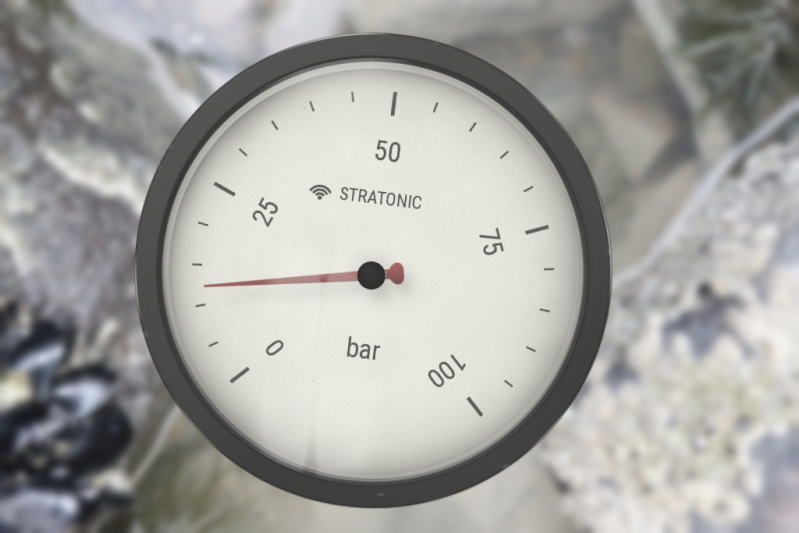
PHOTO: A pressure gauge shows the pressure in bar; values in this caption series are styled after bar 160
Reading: bar 12.5
